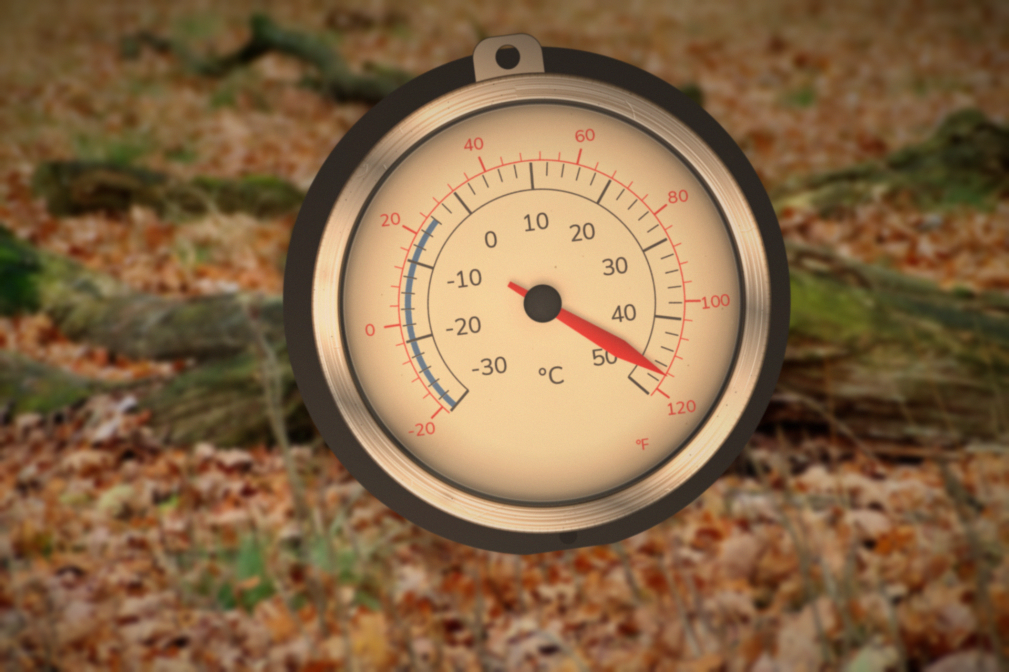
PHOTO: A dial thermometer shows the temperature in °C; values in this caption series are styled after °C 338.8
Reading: °C 47
